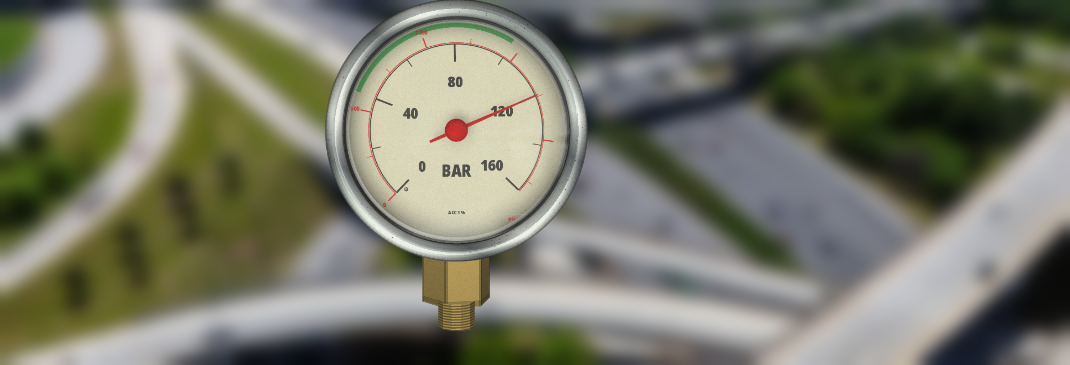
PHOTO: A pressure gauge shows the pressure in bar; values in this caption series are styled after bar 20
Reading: bar 120
